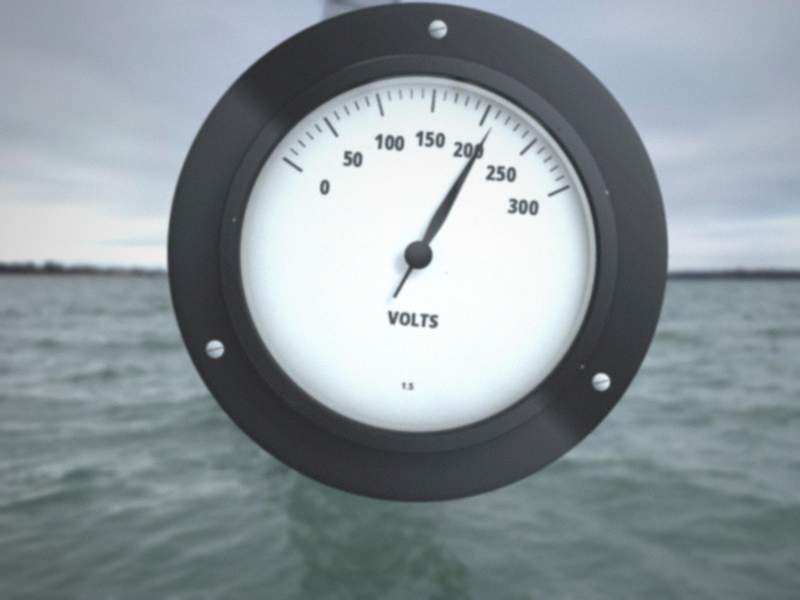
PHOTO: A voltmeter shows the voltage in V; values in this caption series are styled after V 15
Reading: V 210
